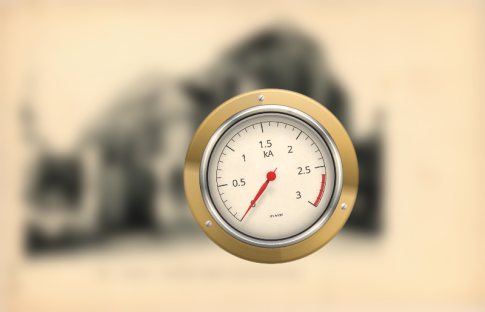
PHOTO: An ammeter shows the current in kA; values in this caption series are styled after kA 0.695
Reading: kA 0
